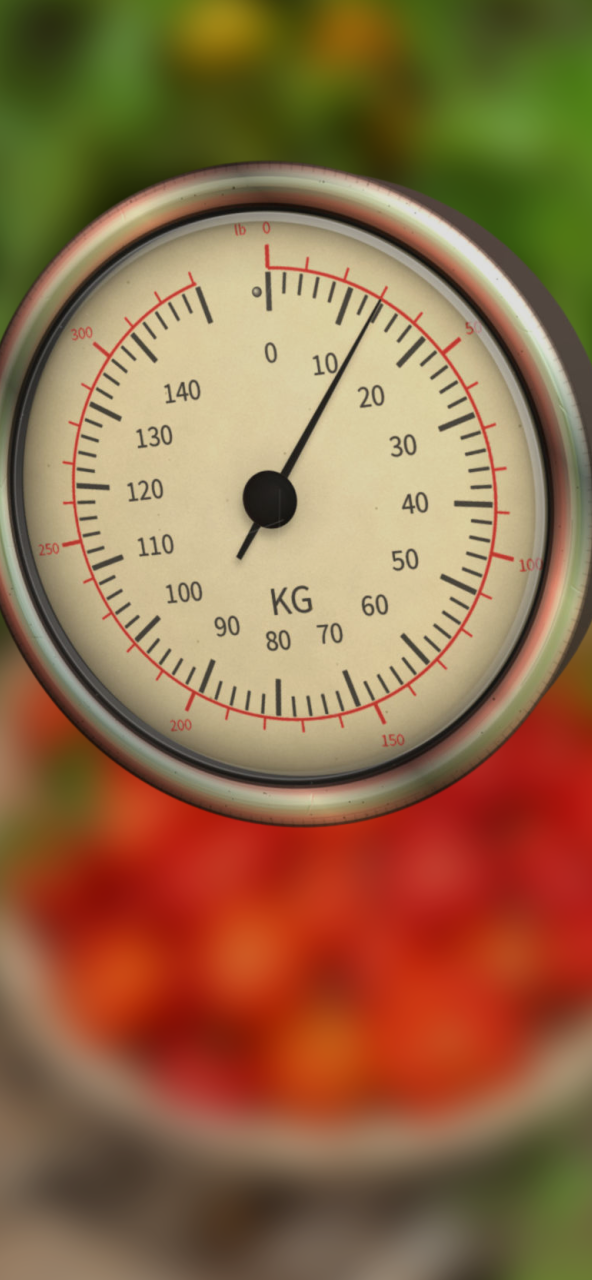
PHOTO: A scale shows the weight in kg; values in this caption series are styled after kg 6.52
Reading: kg 14
